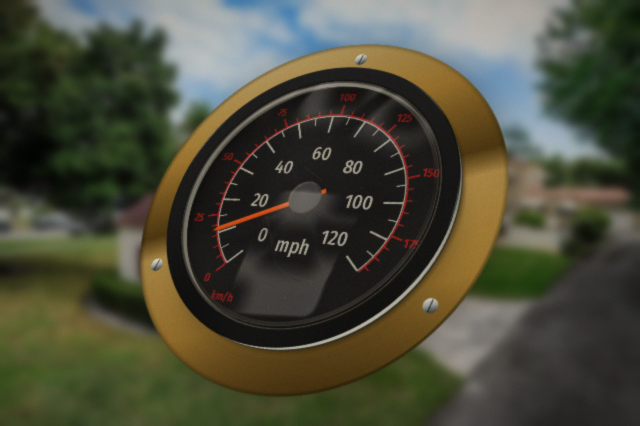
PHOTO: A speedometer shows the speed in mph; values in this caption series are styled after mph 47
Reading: mph 10
